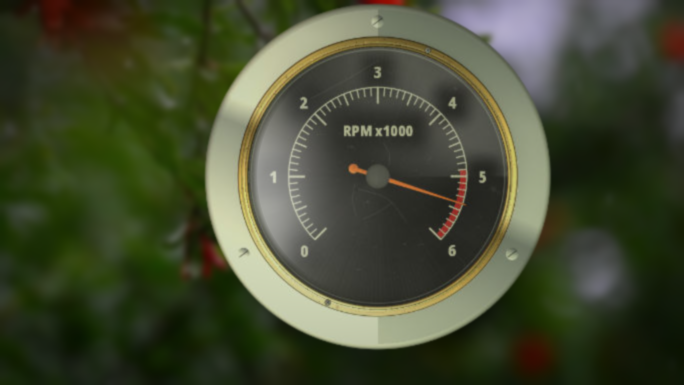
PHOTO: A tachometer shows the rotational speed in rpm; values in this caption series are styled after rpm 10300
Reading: rpm 5400
